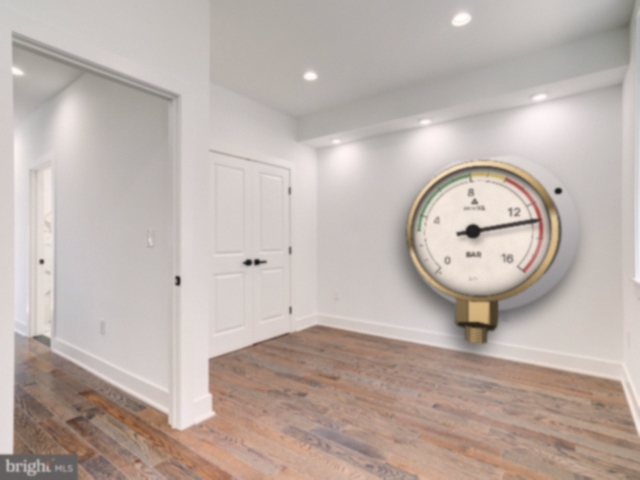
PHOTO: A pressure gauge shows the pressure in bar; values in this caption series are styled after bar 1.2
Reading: bar 13
